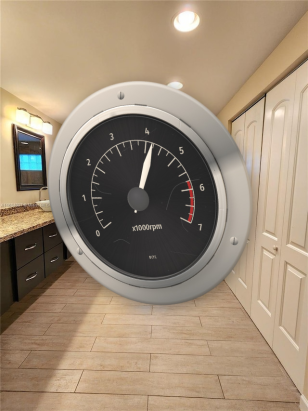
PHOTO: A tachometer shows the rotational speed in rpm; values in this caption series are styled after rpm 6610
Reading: rpm 4250
